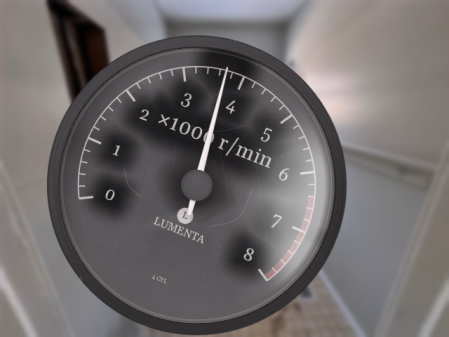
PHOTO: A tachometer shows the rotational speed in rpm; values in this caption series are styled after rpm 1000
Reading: rpm 3700
